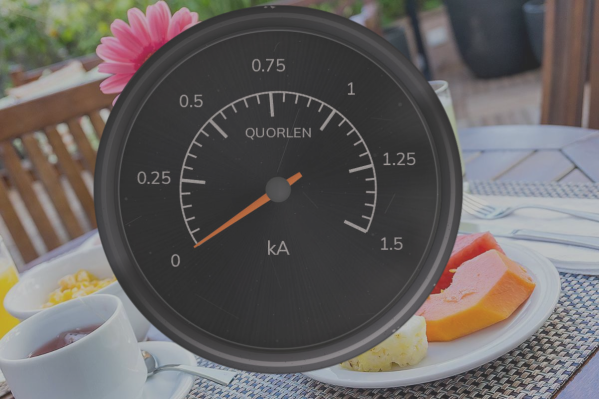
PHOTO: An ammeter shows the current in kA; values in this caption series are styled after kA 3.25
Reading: kA 0
